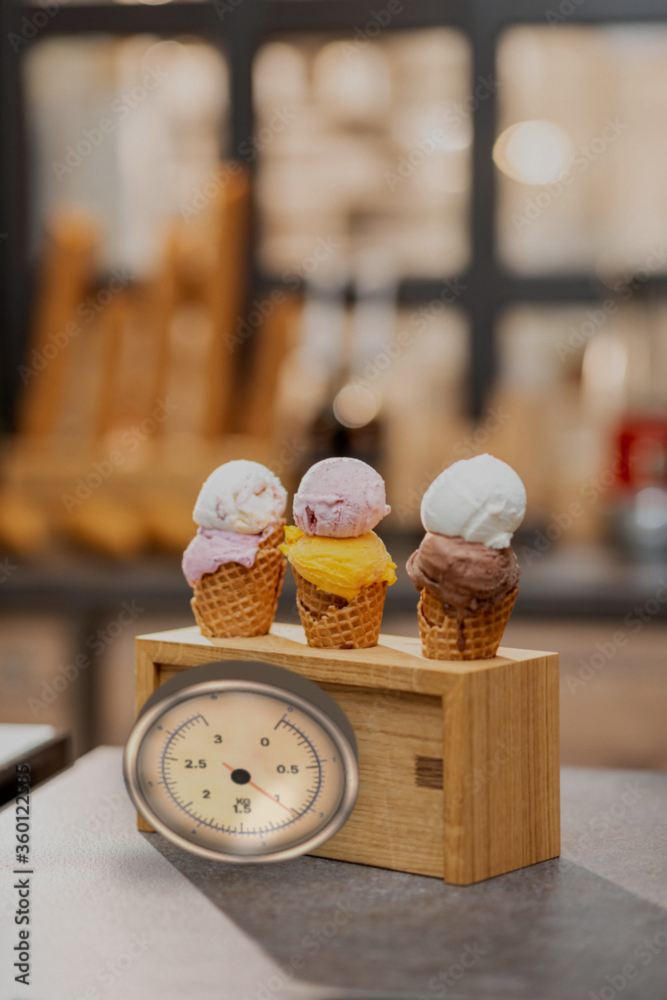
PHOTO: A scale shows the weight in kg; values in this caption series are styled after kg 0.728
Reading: kg 1
